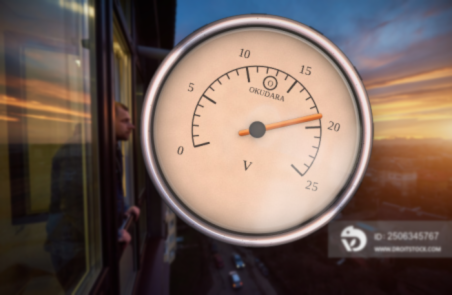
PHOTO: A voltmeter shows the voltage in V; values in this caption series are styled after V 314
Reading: V 19
